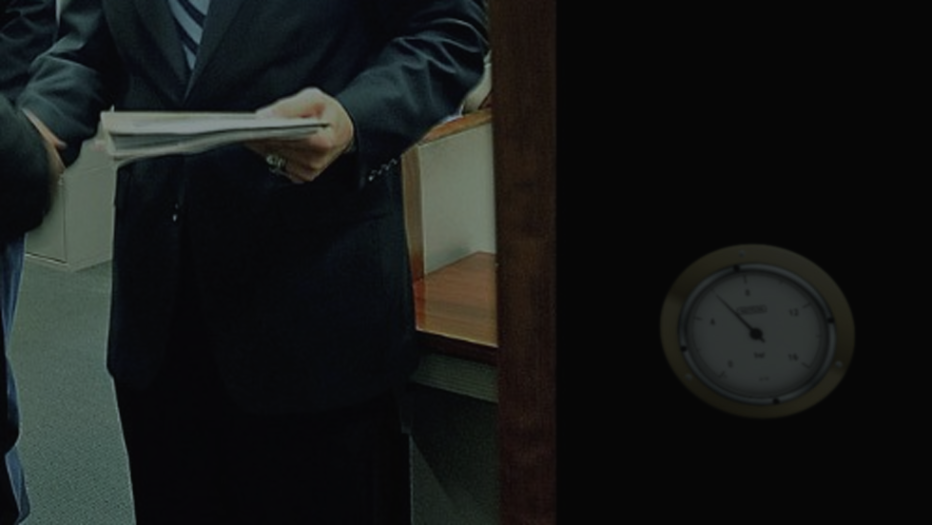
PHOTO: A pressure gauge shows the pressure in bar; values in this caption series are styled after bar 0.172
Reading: bar 6
